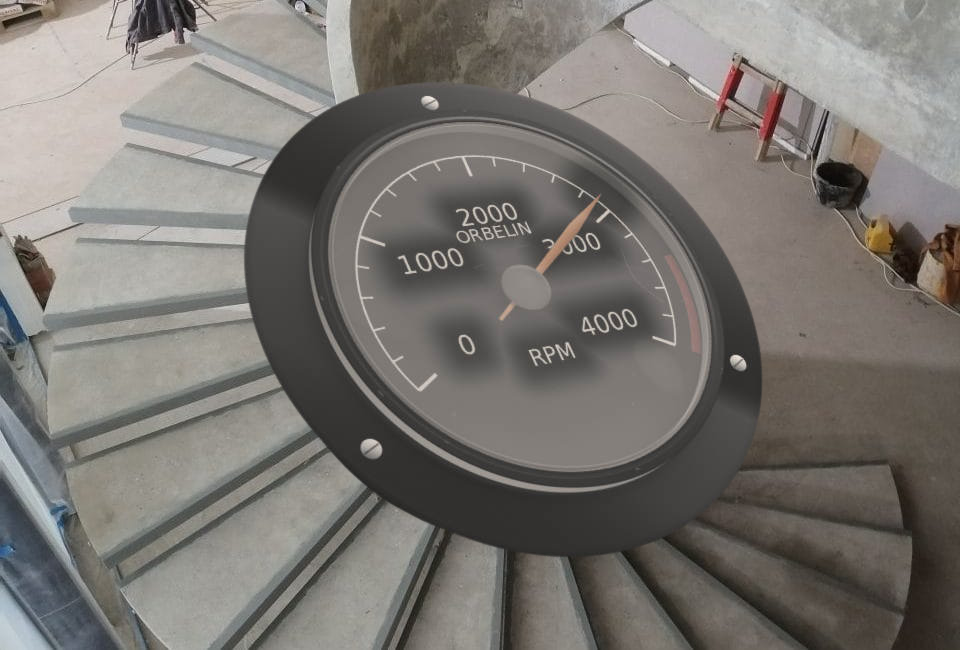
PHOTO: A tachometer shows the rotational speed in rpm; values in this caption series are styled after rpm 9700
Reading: rpm 2900
